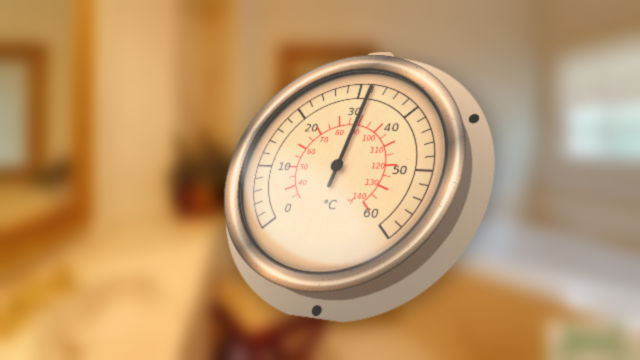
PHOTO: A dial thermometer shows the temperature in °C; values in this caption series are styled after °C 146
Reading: °C 32
